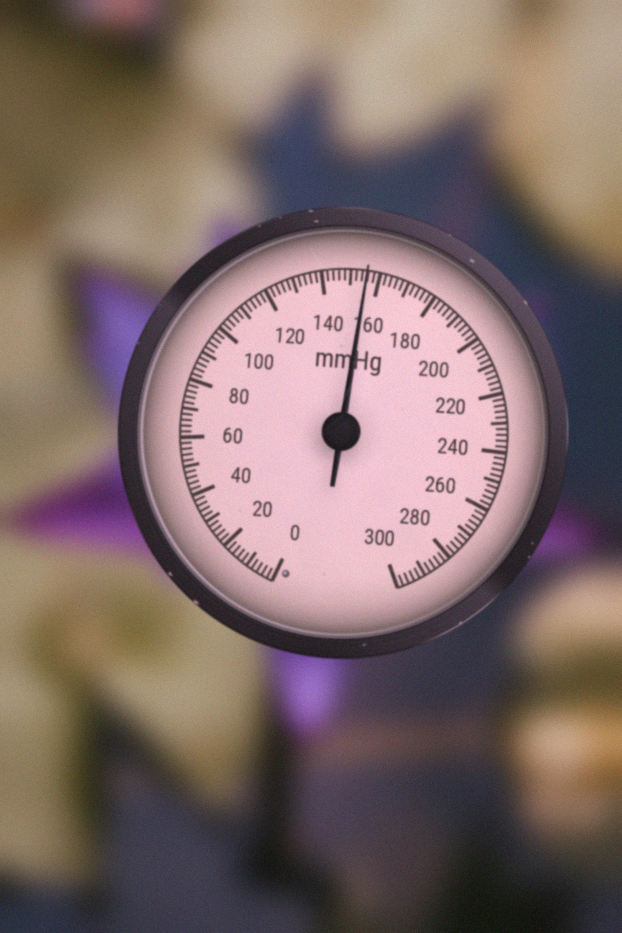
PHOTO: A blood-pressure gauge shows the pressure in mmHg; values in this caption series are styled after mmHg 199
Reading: mmHg 156
